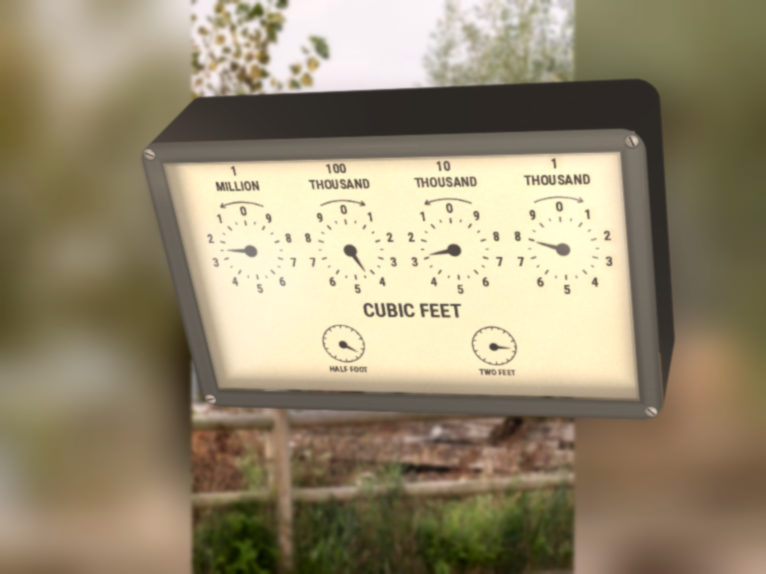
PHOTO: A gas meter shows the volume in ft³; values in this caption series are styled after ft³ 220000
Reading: ft³ 242800
